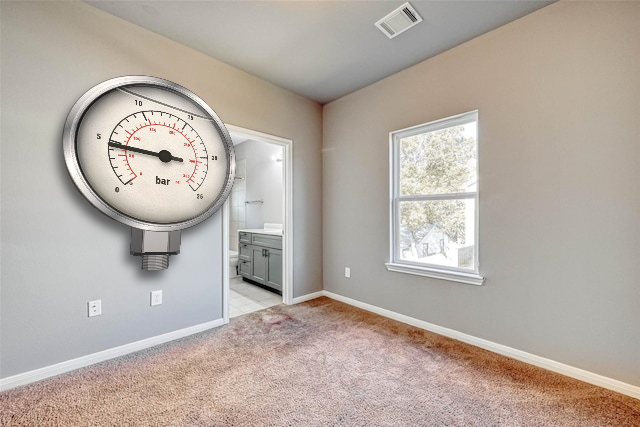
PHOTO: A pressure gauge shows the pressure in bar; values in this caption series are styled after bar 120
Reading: bar 4.5
